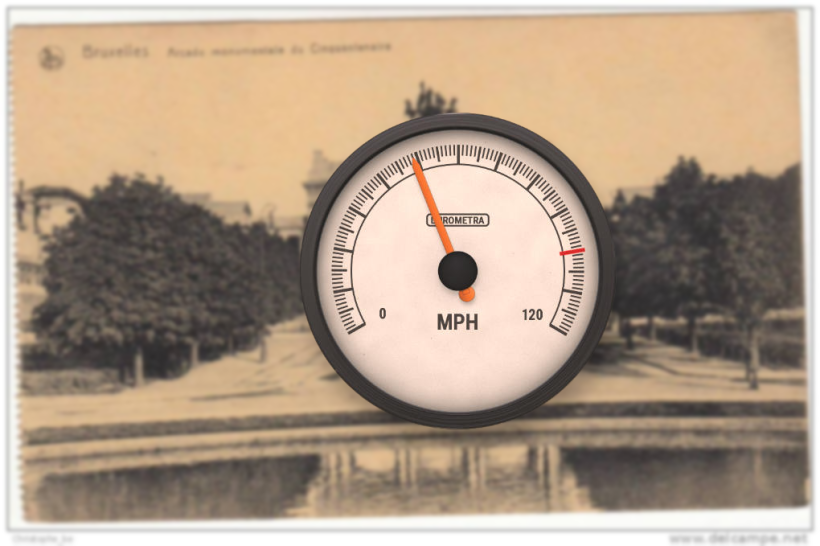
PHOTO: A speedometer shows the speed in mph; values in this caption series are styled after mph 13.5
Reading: mph 49
